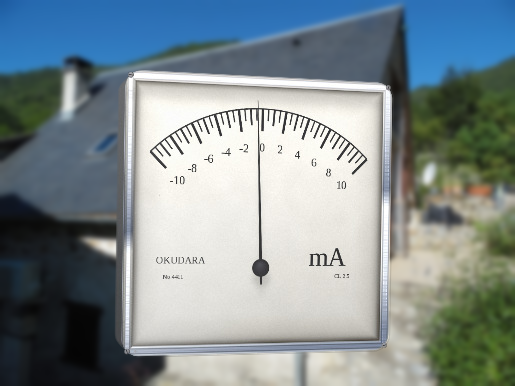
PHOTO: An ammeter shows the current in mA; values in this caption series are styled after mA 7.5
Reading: mA -0.5
